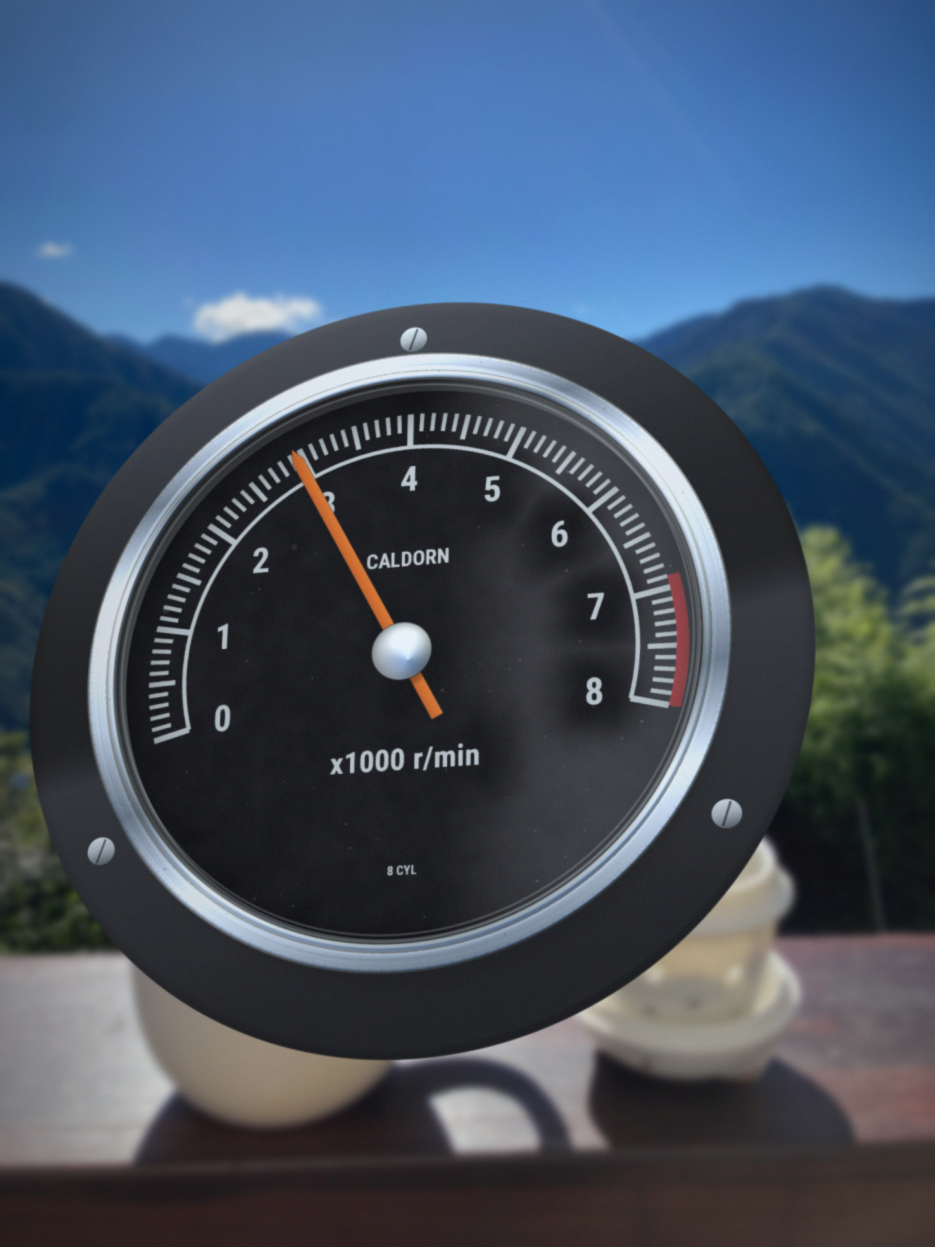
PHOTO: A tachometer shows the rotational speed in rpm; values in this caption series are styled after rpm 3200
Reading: rpm 2950
